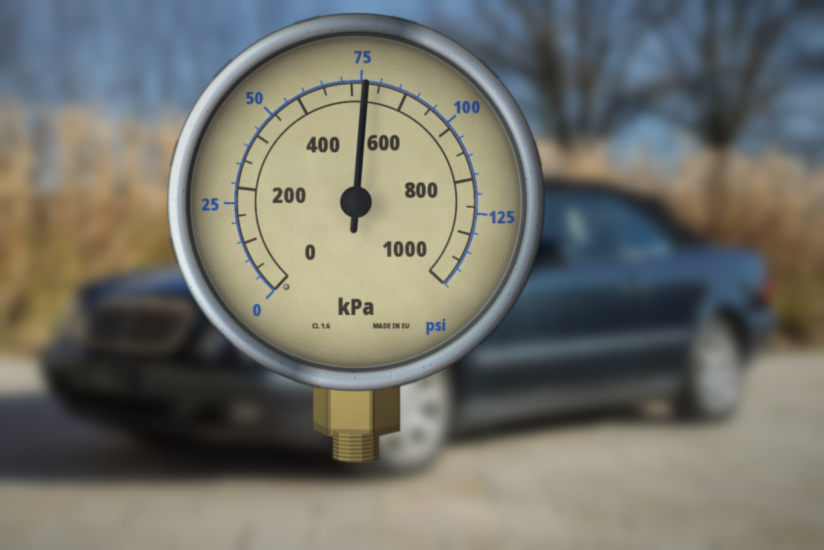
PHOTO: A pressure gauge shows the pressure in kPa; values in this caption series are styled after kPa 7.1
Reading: kPa 525
